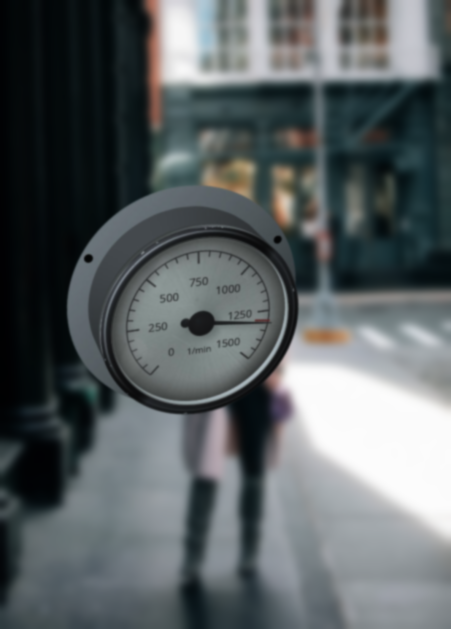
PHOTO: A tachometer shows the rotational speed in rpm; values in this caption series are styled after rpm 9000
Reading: rpm 1300
